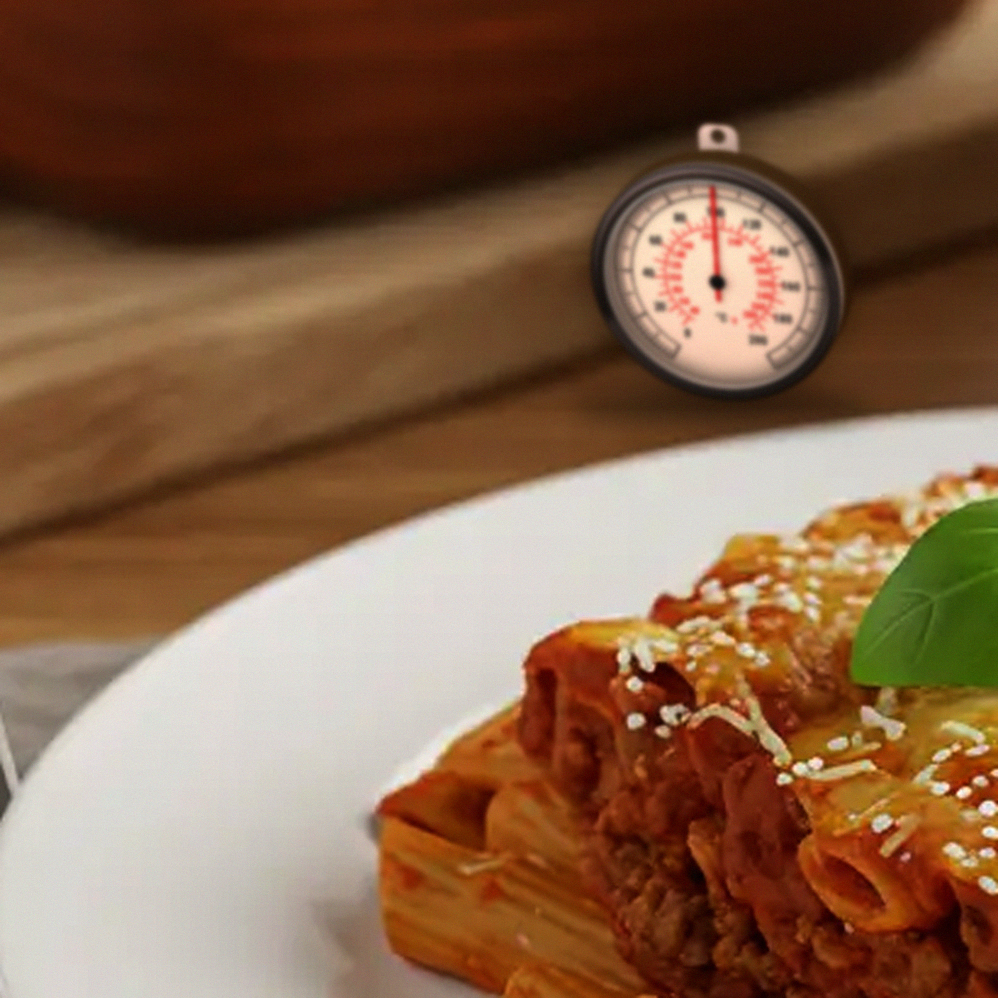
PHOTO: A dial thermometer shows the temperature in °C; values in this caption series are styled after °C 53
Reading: °C 100
